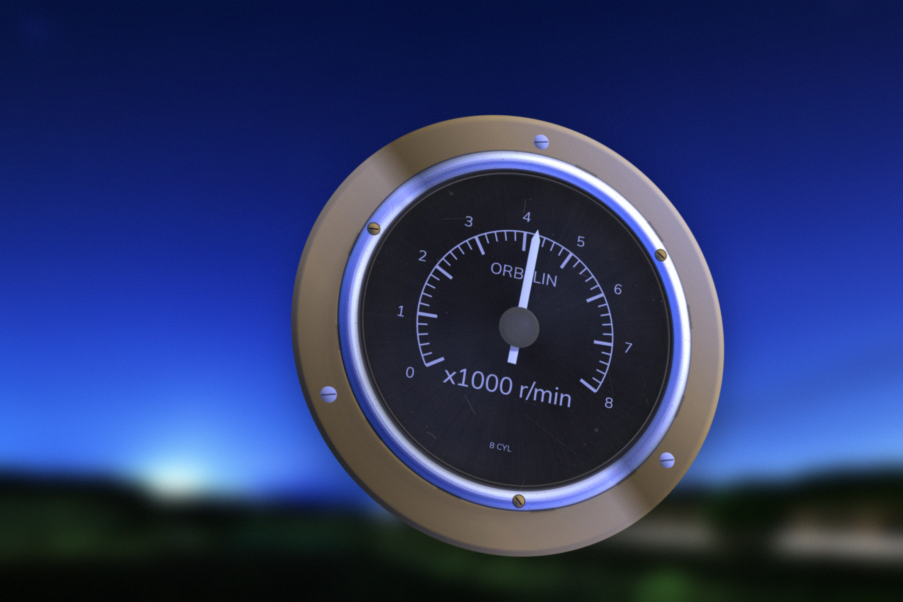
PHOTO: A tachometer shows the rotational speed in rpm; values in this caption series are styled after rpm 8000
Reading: rpm 4200
